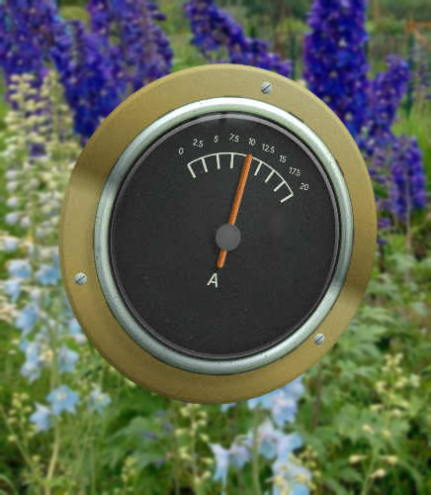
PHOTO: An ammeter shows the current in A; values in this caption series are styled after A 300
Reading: A 10
